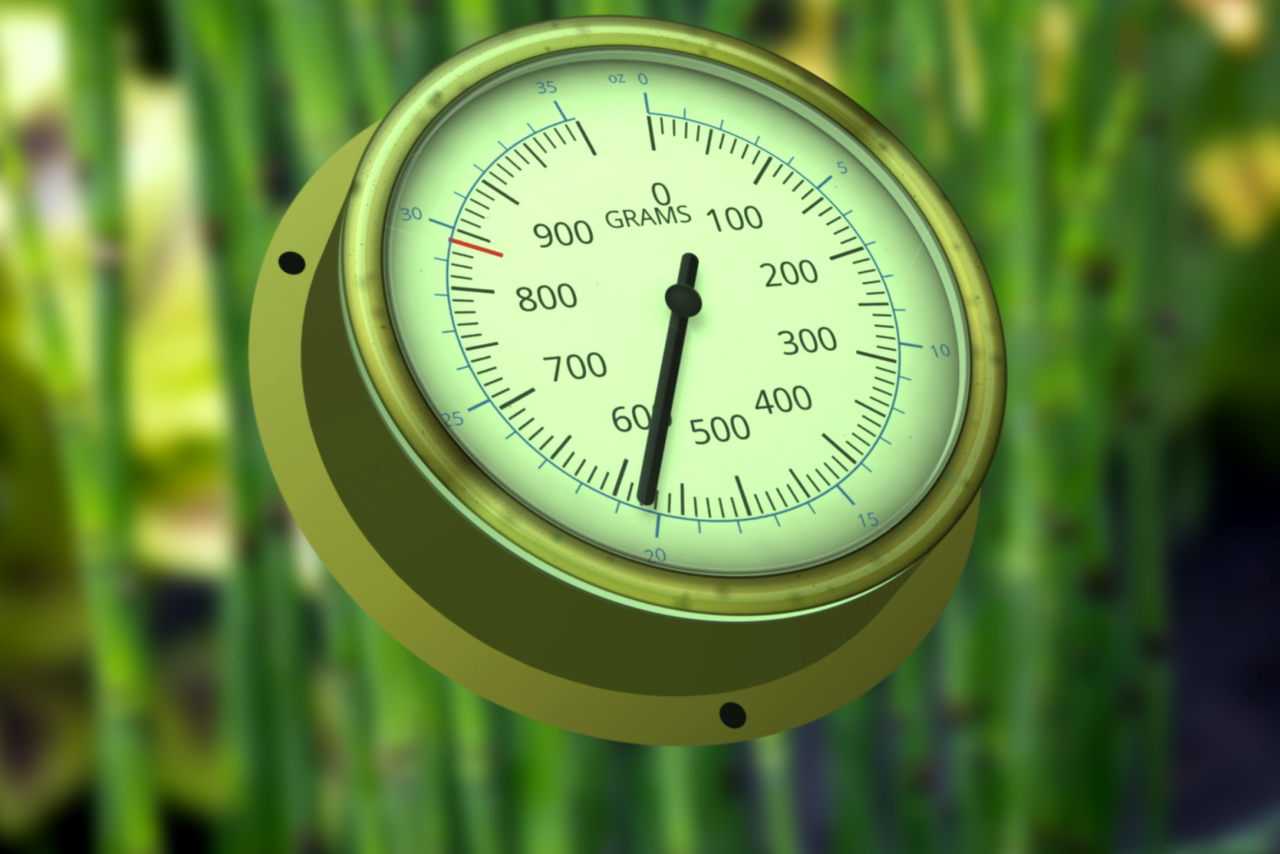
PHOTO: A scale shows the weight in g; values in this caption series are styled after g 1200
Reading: g 580
